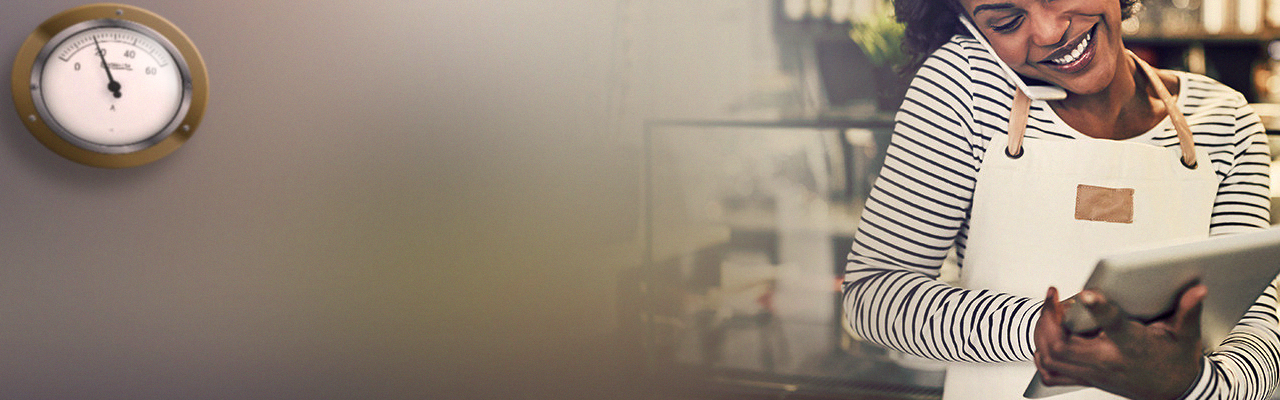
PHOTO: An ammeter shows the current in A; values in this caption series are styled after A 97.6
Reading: A 20
